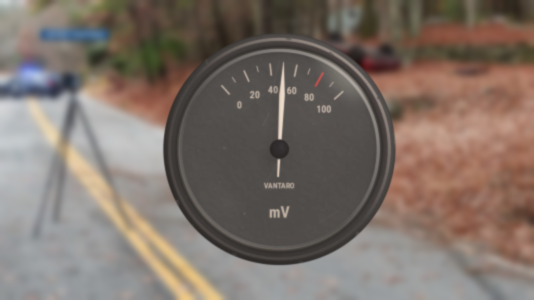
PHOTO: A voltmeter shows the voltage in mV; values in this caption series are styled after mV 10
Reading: mV 50
